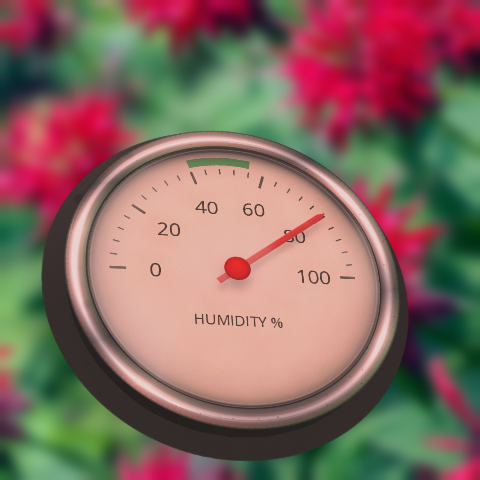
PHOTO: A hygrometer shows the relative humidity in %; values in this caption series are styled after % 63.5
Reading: % 80
